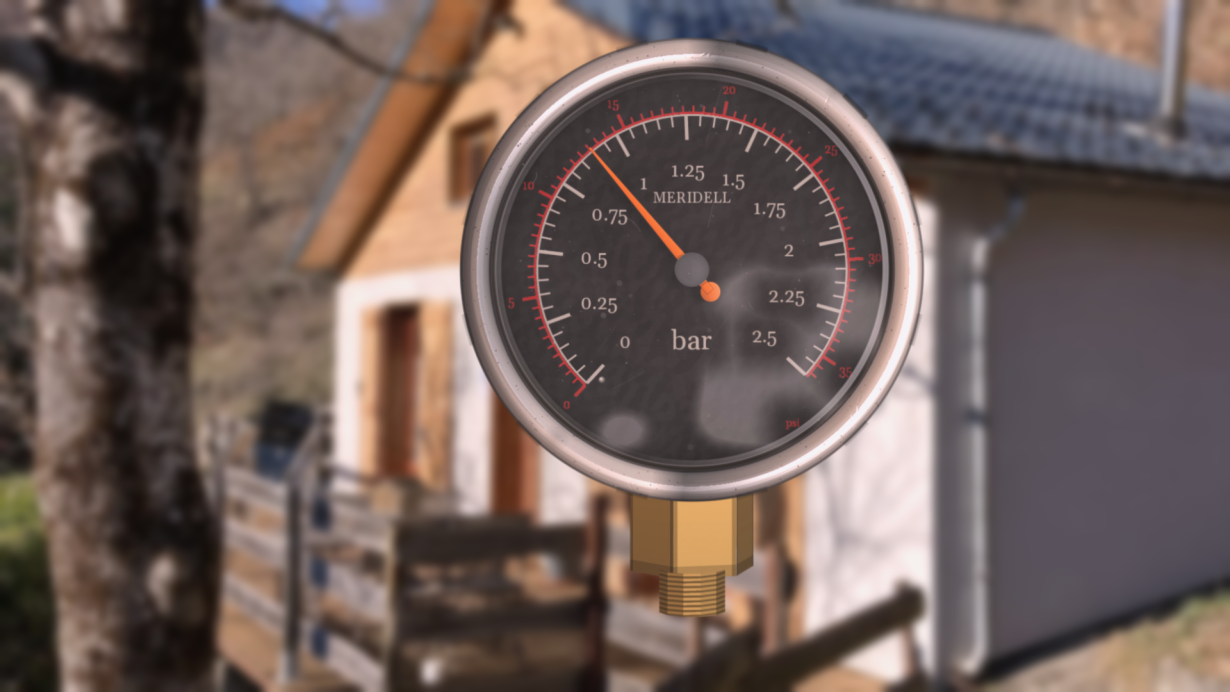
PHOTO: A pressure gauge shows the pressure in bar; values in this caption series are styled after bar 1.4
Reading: bar 0.9
